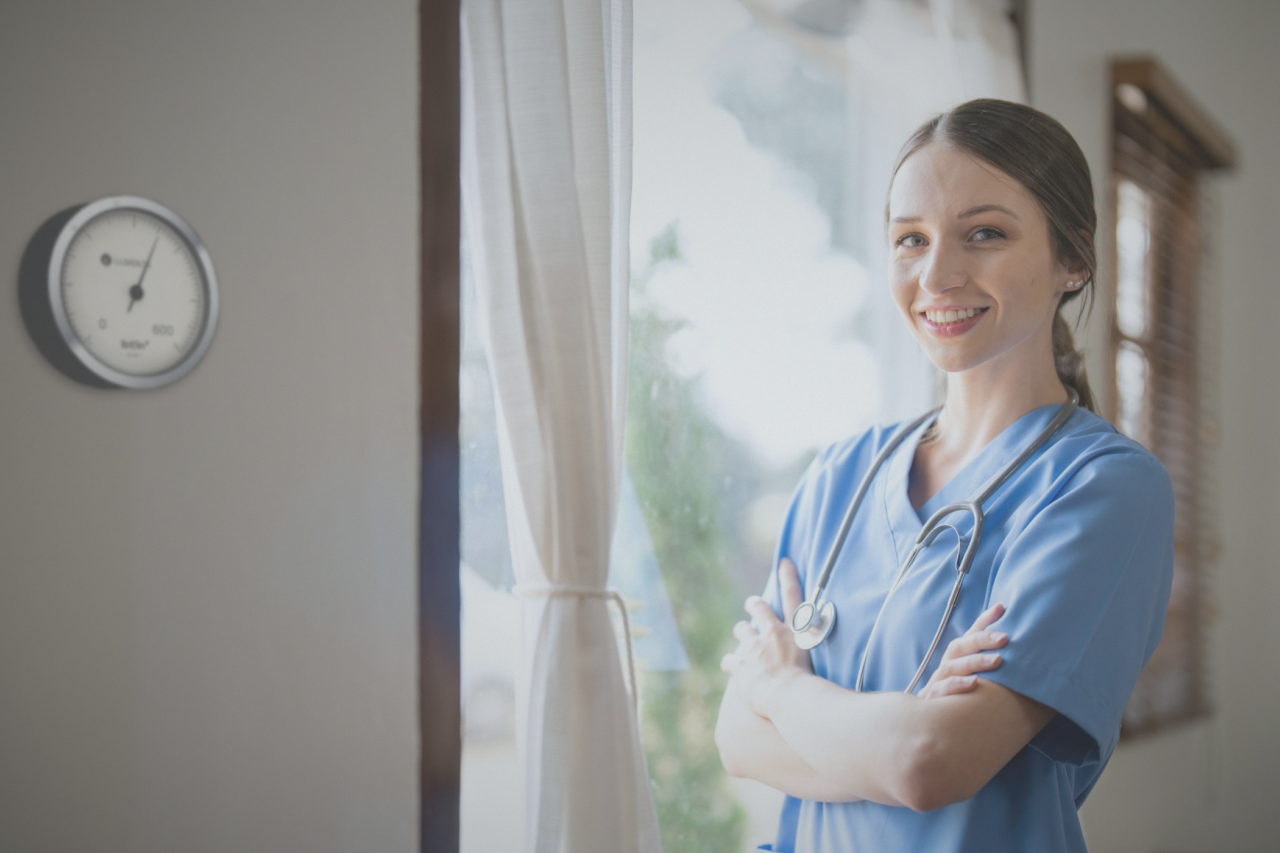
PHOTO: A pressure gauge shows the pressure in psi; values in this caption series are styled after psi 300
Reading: psi 350
